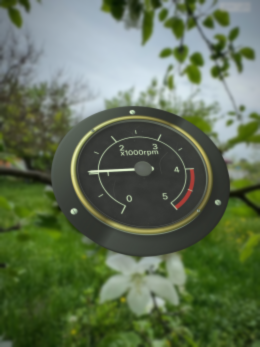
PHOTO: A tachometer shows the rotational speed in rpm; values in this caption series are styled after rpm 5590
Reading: rpm 1000
